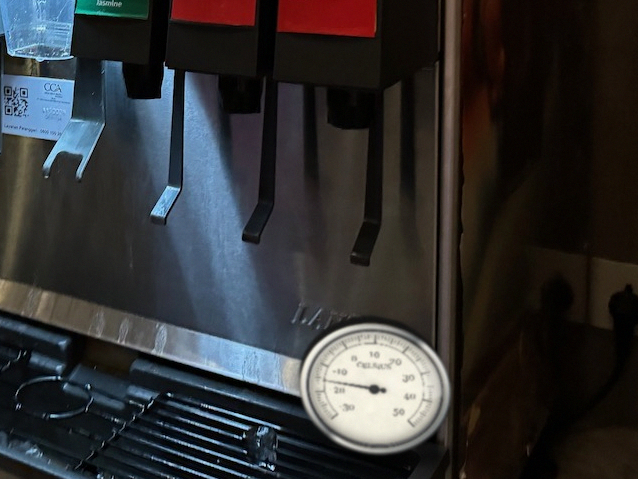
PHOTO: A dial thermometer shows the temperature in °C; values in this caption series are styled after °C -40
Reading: °C -15
